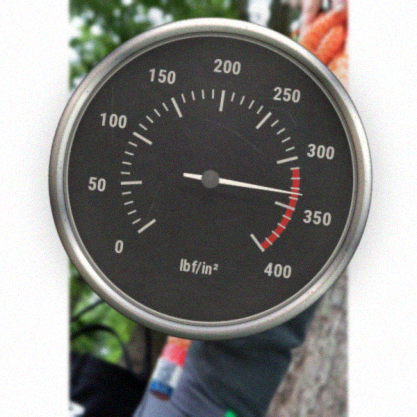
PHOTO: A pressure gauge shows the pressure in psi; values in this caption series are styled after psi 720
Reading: psi 335
